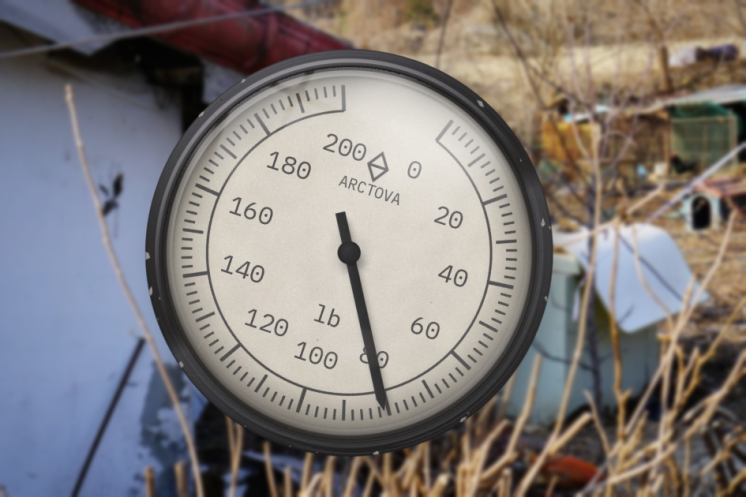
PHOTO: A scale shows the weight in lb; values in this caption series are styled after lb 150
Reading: lb 81
